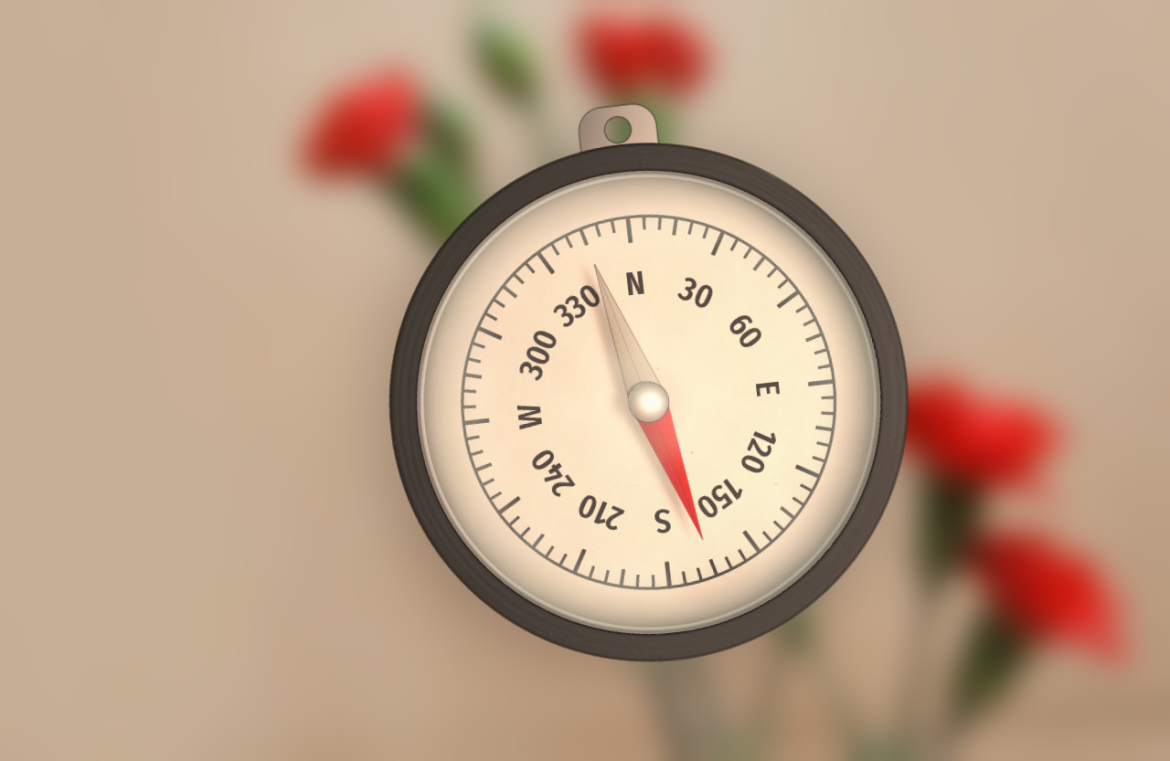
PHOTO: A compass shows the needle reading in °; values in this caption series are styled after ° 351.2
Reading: ° 165
